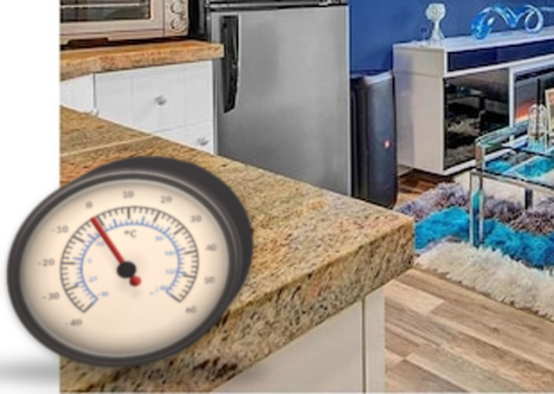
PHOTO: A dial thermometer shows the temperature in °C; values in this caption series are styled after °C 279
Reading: °C 0
